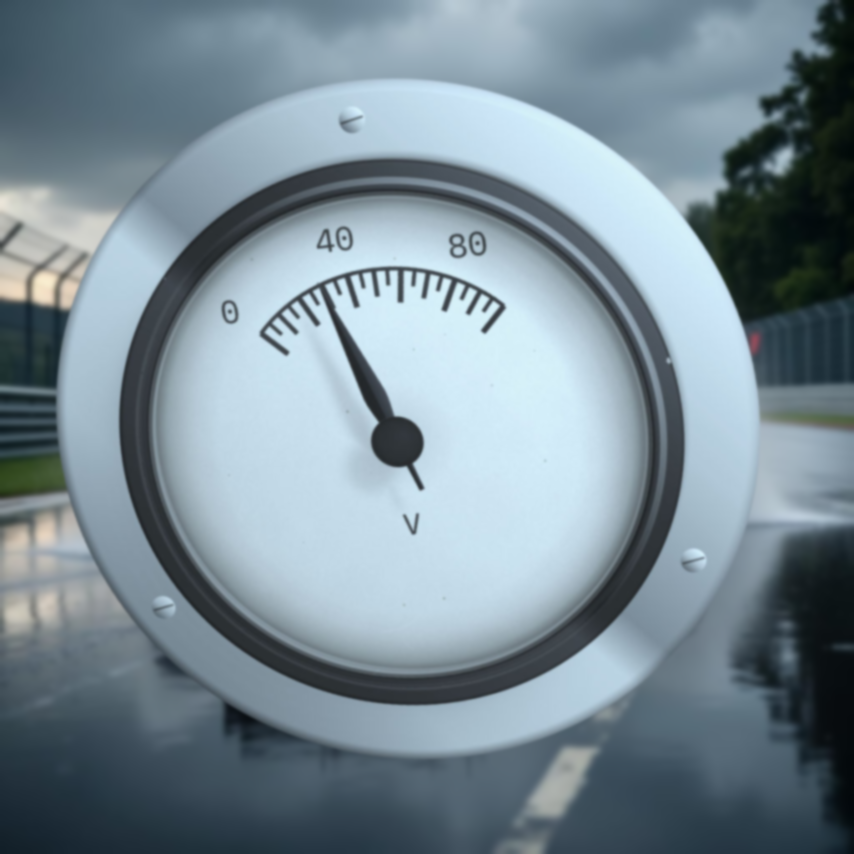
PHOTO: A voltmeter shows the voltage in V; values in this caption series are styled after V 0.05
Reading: V 30
